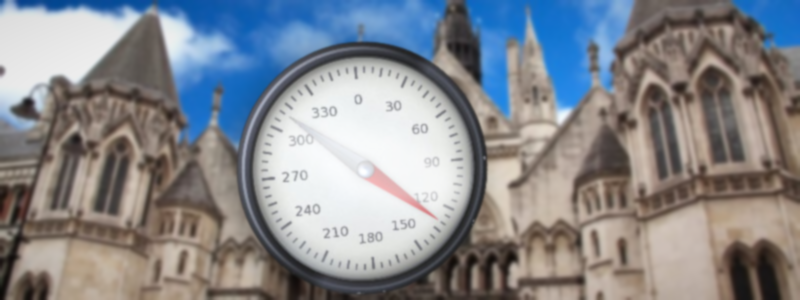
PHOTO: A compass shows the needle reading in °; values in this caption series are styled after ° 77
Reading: ° 130
